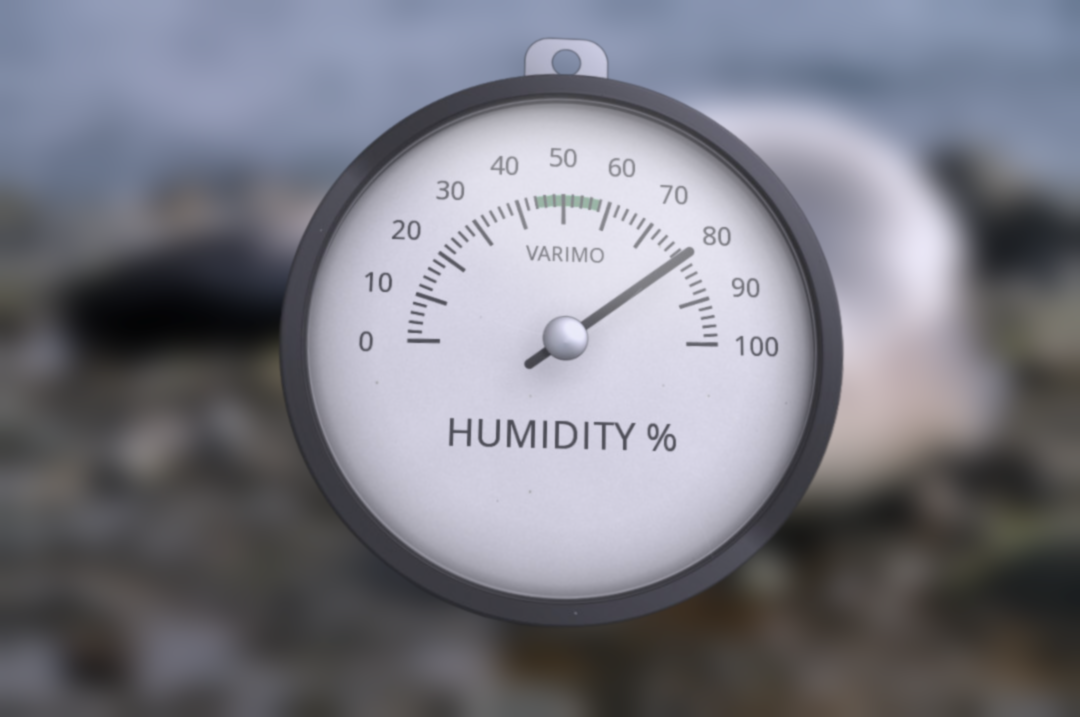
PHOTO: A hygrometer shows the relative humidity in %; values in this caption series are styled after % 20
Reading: % 80
